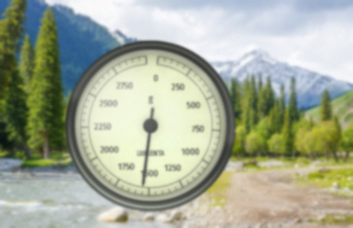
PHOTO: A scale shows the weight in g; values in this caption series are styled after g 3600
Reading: g 1550
